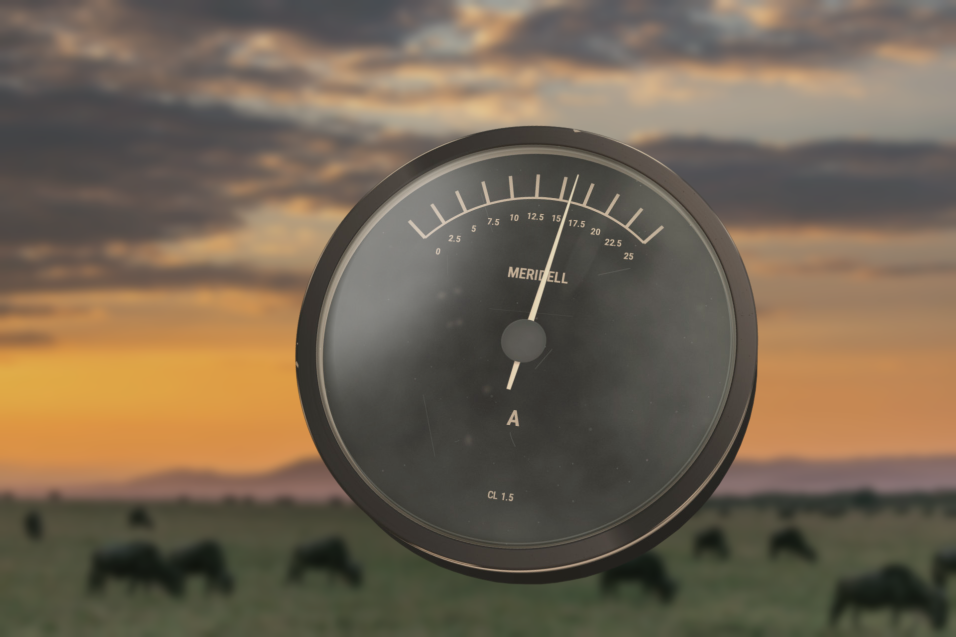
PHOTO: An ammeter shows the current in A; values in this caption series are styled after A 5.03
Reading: A 16.25
